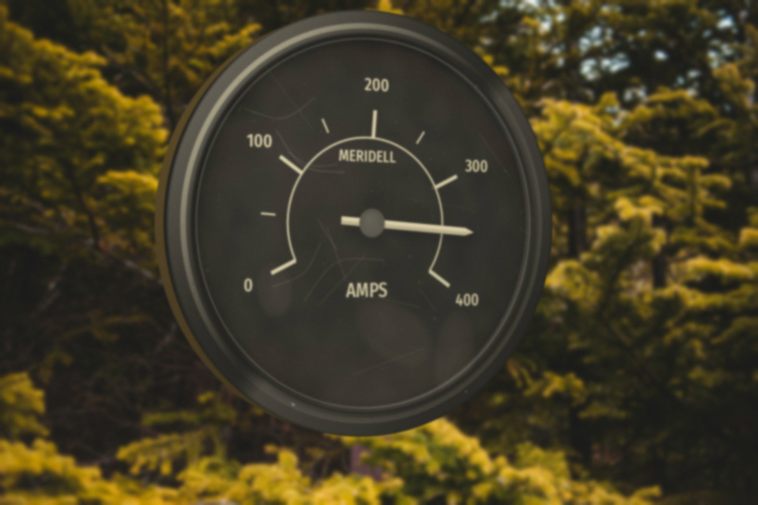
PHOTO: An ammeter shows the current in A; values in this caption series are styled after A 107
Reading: A 350
